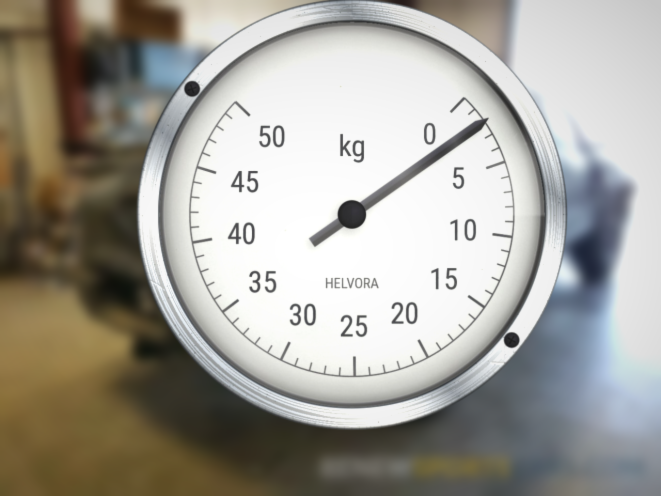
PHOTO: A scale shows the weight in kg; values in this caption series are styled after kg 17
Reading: kg 2
